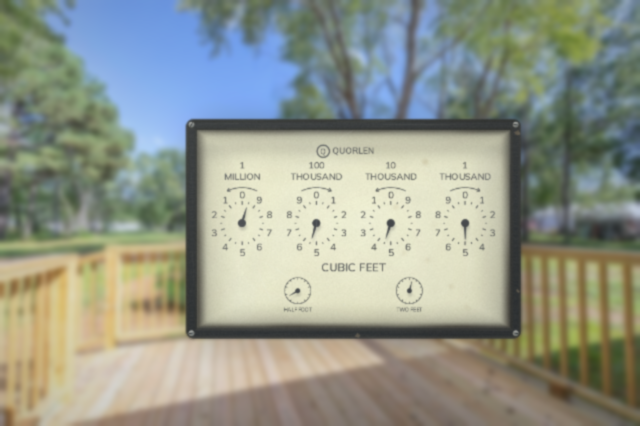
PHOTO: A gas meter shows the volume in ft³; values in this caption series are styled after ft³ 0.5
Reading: ft³ 954500
